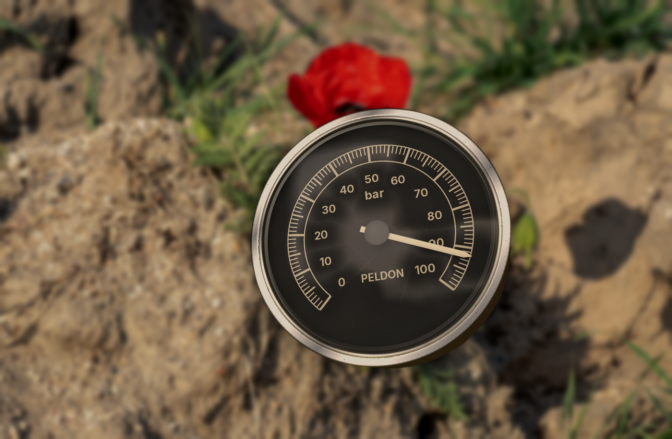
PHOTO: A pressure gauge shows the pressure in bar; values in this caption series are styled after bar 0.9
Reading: bar 92
